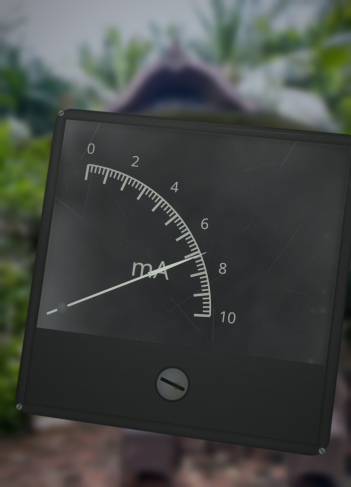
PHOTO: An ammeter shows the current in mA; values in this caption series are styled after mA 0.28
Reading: mA 7.2
